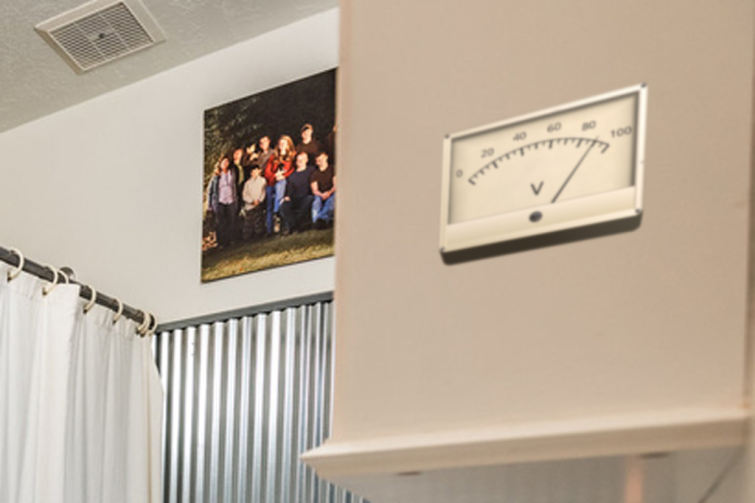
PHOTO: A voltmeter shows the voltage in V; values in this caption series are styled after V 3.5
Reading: V 90
